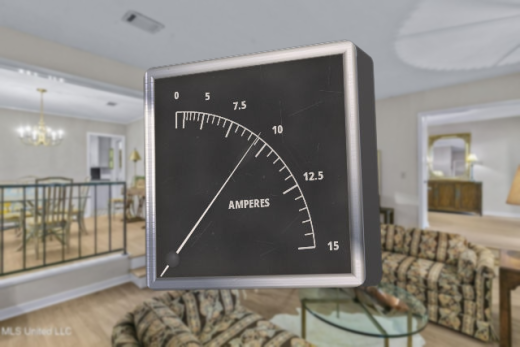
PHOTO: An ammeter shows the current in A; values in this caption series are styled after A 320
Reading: A 9.5
